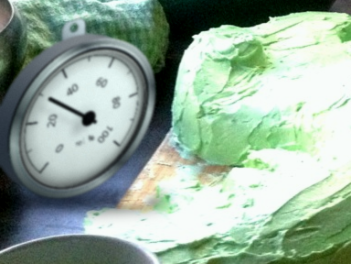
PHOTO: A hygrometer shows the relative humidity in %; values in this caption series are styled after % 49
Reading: % 30
